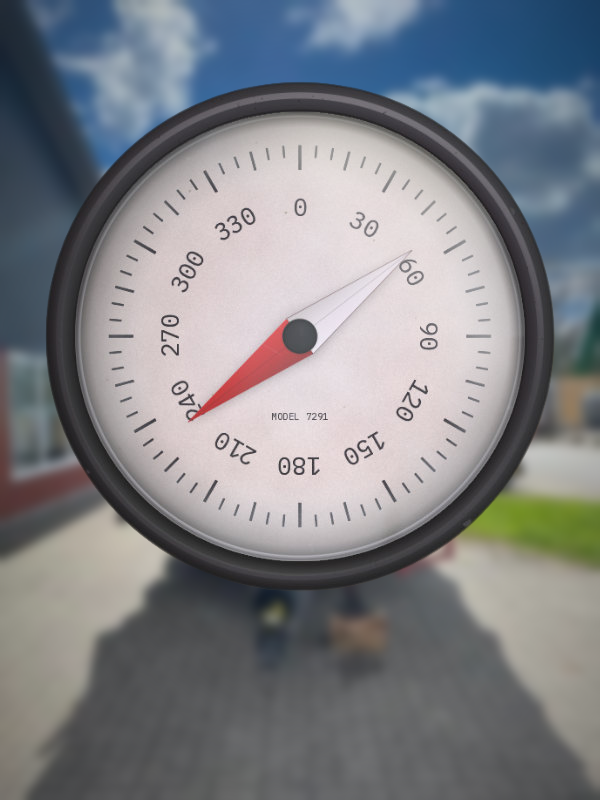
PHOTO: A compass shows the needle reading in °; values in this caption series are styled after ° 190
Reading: ° 232.5
